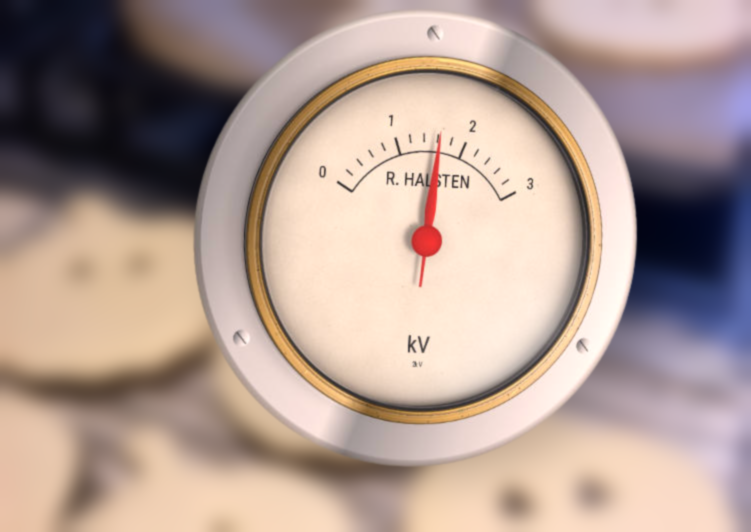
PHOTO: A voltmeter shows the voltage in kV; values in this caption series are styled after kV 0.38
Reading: kV 1.6
